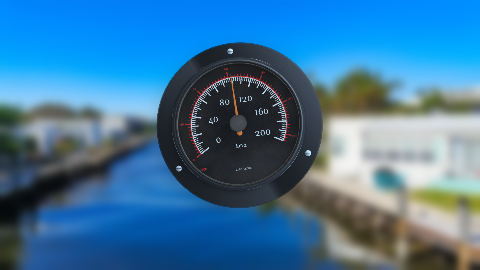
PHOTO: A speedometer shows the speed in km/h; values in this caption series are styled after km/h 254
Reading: km/h 100
